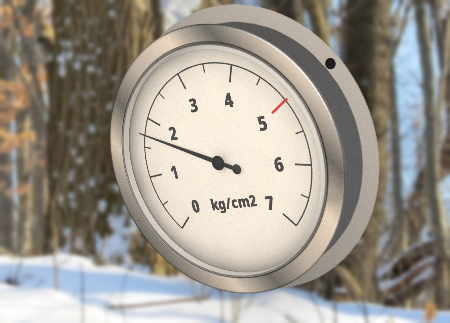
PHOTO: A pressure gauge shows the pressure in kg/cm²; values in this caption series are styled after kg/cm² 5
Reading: kg/cm² 1.75
